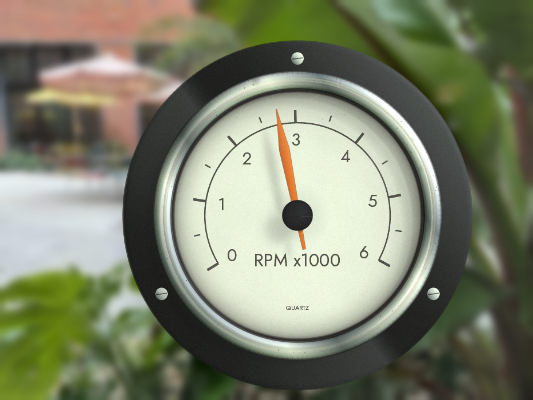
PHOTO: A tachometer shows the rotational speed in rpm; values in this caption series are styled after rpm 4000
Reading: rpm 2750
